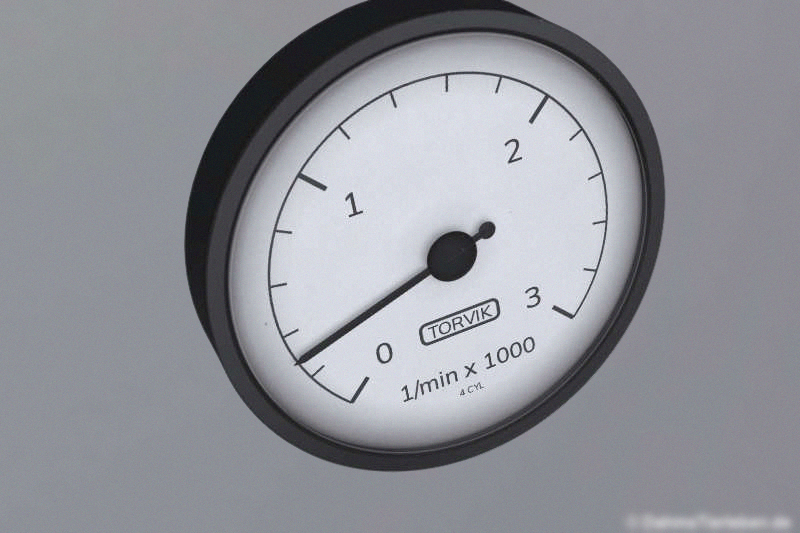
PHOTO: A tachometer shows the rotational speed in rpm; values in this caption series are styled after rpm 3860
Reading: rpm 300
